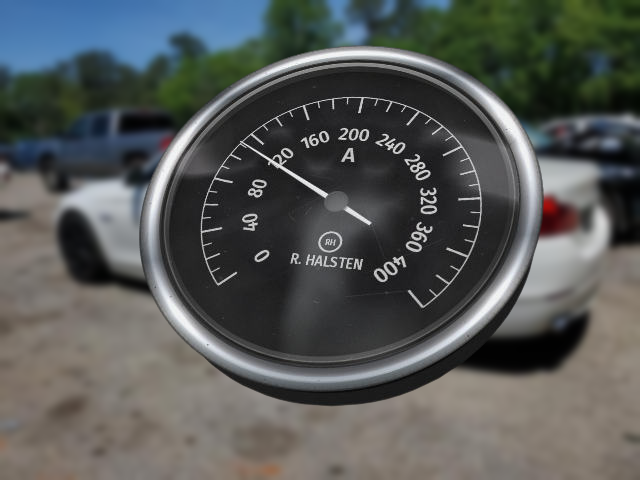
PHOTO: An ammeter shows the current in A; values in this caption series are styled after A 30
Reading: A 110
